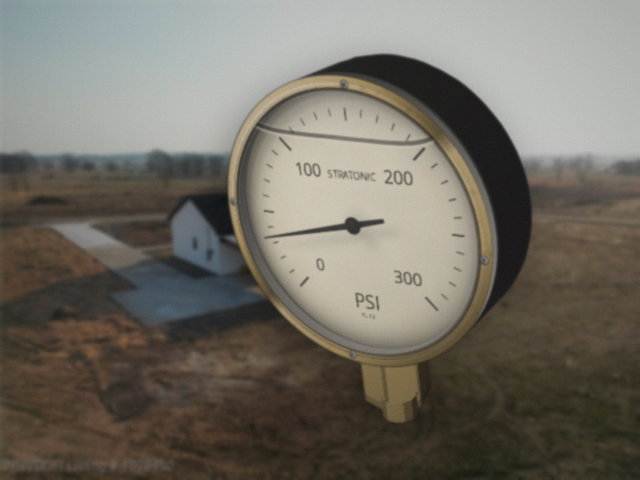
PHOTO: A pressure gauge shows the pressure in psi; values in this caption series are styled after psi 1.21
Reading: psi 35
